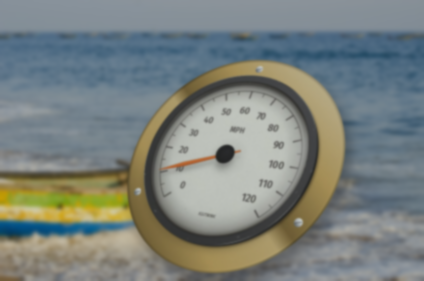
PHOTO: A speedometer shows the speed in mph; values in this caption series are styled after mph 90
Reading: mph 10
